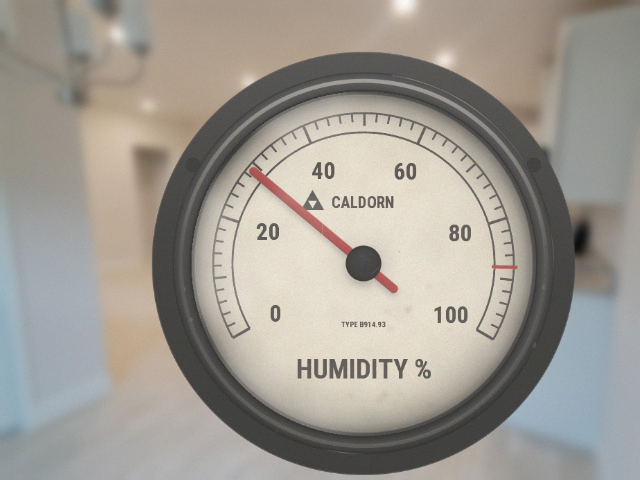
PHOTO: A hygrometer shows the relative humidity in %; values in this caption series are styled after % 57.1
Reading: % 29
